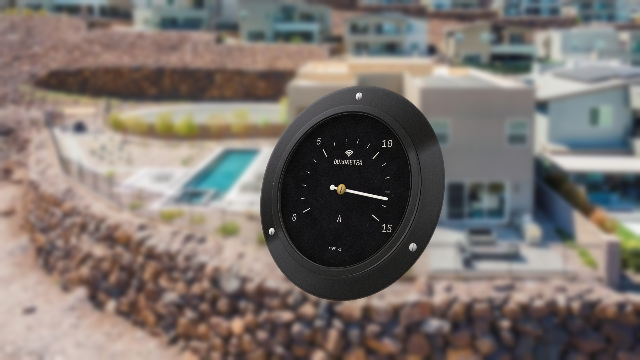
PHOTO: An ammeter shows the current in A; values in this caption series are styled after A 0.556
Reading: A 13.5
